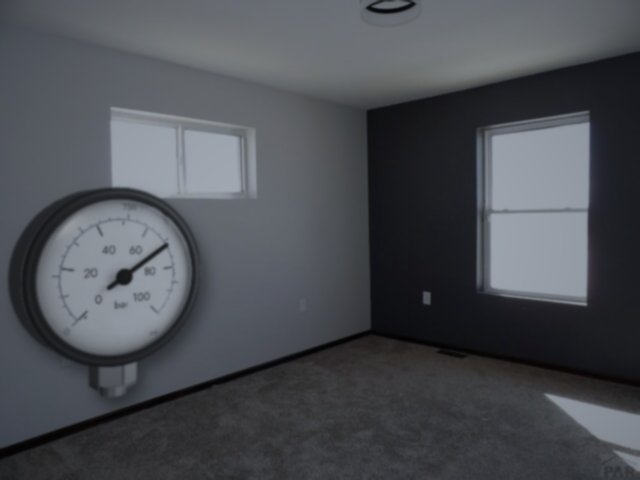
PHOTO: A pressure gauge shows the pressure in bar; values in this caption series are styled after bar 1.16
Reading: bar 70
